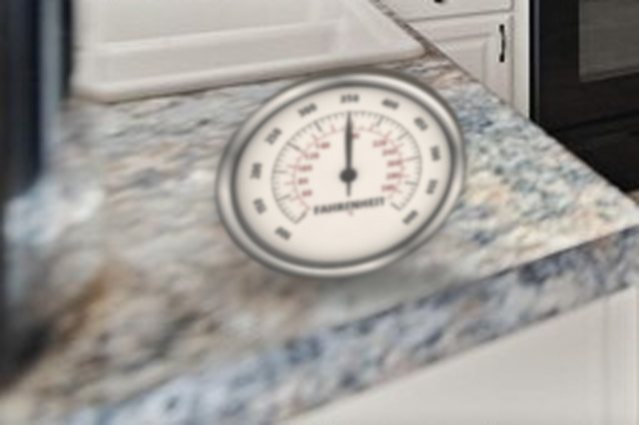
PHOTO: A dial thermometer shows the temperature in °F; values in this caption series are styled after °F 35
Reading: °F 350
